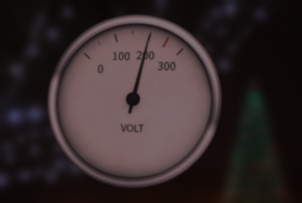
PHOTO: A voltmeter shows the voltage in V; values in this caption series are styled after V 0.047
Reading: V 200
